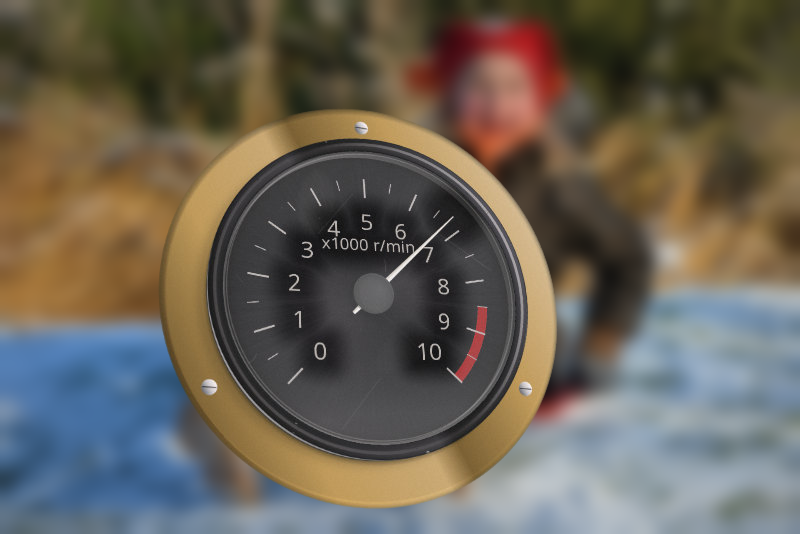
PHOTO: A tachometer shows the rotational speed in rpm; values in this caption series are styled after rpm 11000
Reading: rpm 6750
